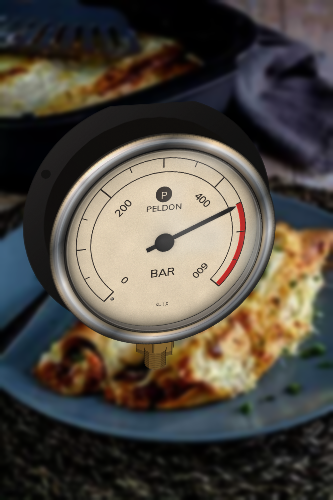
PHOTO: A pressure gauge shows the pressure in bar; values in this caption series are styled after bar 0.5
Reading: bar 450
